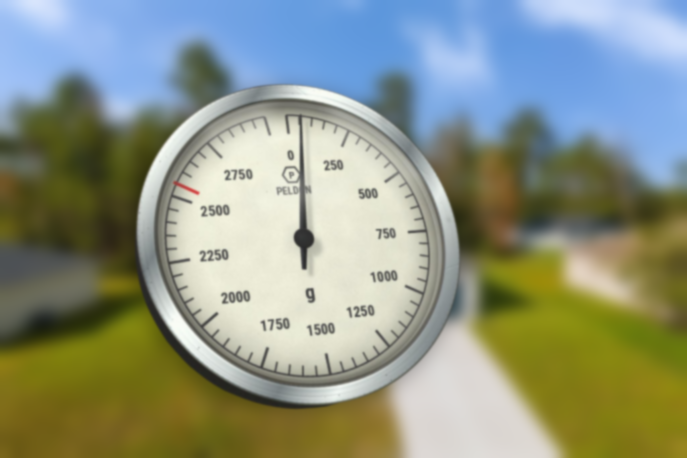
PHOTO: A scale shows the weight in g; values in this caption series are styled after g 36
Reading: g 50
